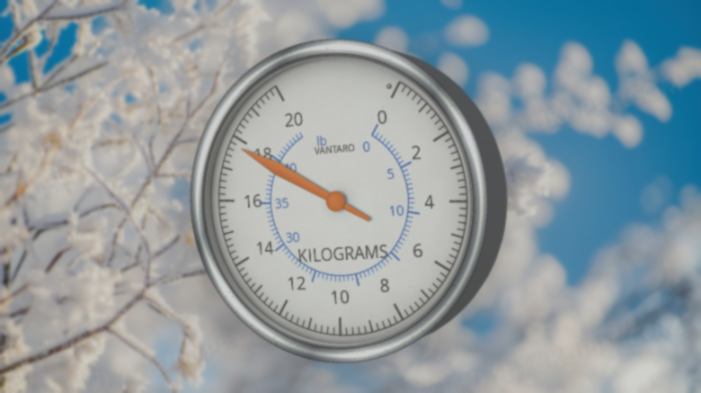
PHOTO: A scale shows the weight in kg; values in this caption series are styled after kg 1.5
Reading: kg 17.8
